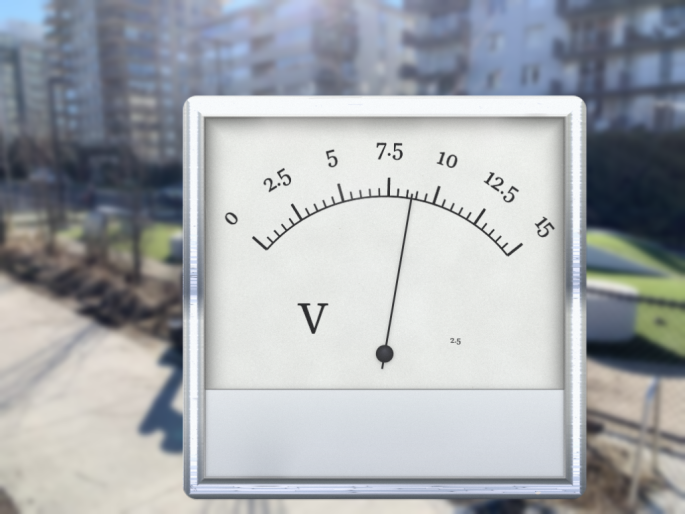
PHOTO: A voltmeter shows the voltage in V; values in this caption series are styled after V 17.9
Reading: V 8.75
